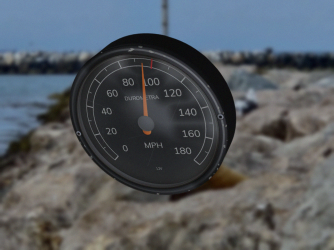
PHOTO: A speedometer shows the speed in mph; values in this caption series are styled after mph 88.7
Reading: mph 95
